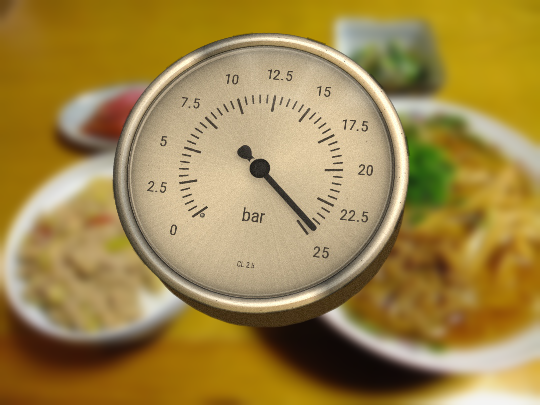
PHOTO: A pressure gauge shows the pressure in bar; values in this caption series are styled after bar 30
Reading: bar 24.5
